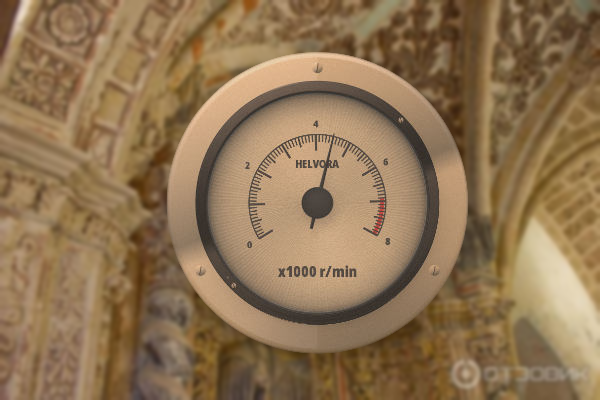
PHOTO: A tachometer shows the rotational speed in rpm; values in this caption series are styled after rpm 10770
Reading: rpm 4500
